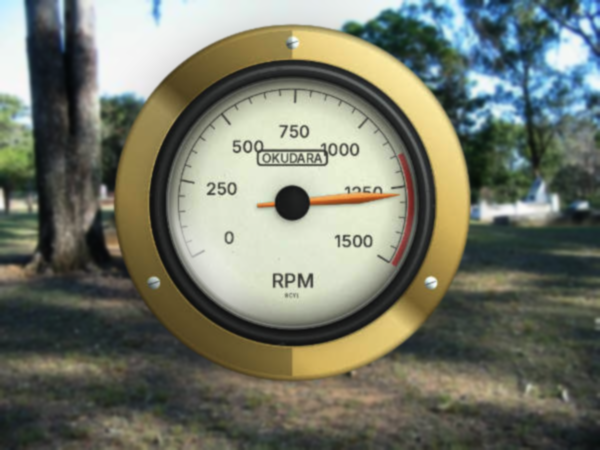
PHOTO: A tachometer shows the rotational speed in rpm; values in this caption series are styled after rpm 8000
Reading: rpm 1275
